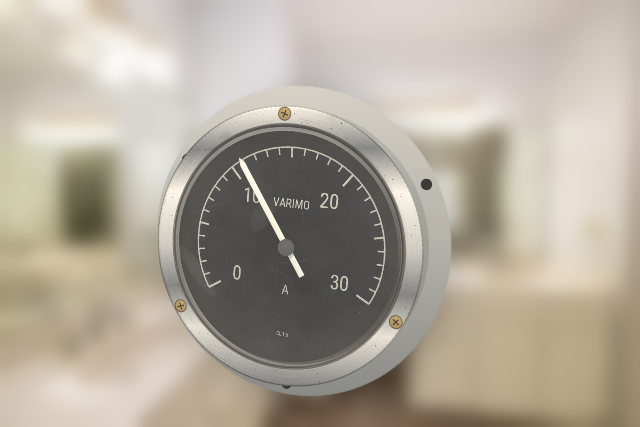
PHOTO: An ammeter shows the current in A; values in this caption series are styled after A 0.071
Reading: A 11
